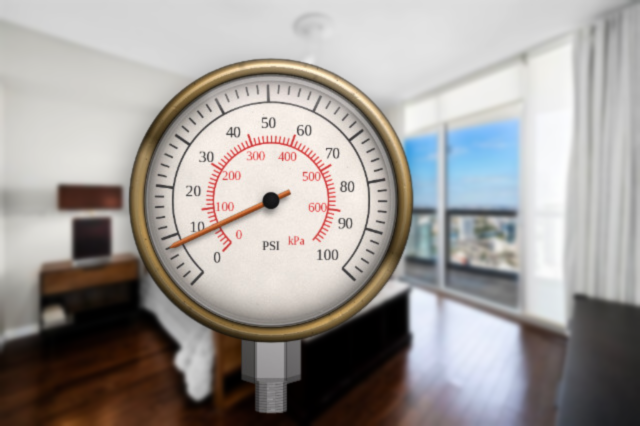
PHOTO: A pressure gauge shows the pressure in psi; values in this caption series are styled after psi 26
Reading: psi 8
